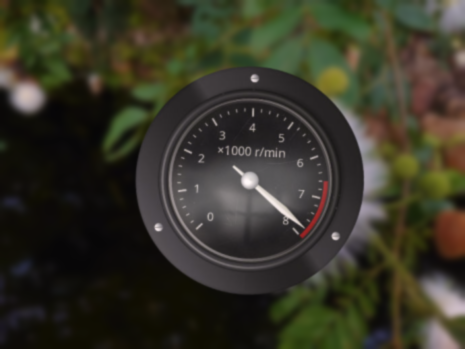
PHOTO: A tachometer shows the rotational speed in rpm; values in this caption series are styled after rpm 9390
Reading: rpm 7800
